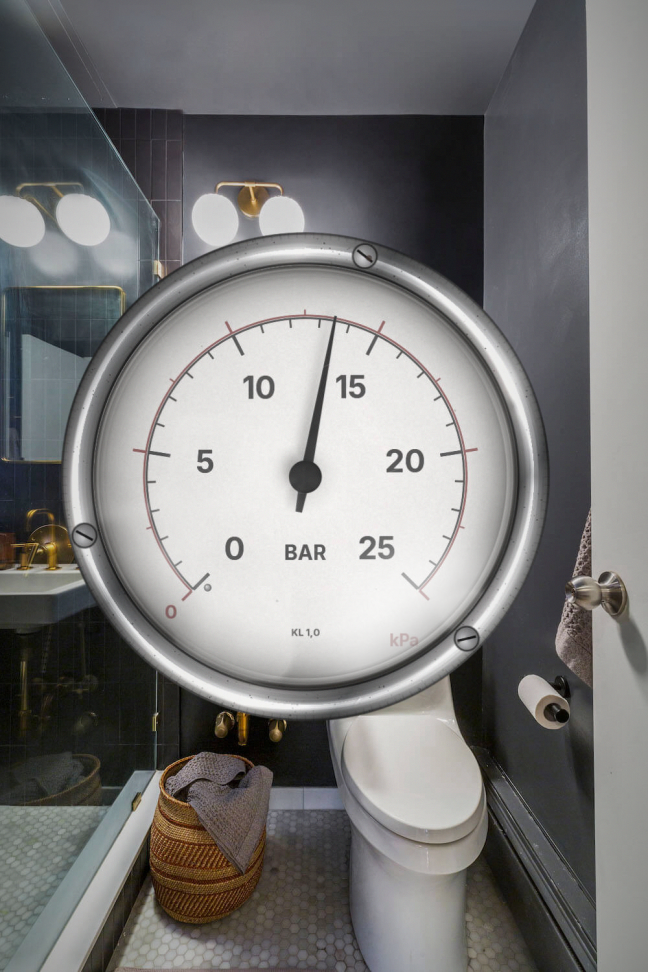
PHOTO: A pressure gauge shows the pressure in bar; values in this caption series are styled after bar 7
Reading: bar 13.5
